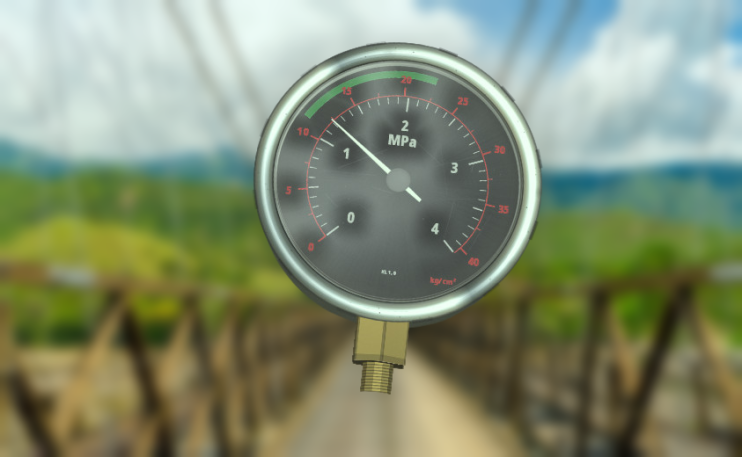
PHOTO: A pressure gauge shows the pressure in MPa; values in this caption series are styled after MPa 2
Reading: MPa 1.2
